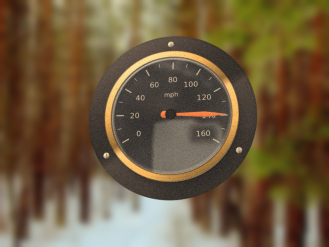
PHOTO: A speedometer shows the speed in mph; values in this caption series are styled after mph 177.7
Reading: mph 140
